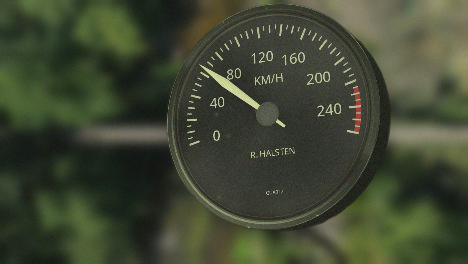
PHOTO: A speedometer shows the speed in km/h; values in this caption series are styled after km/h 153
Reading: km/h 65
